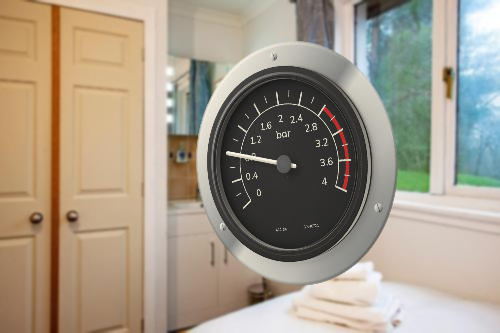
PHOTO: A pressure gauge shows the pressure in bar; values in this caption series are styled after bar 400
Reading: bar 0.8
